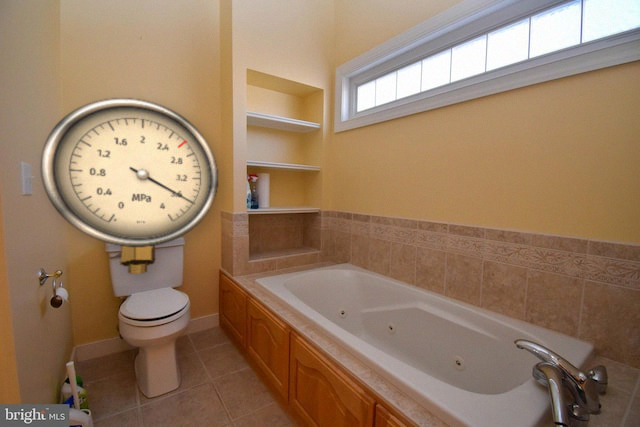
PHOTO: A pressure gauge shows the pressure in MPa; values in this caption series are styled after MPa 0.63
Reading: MPa 3.6
